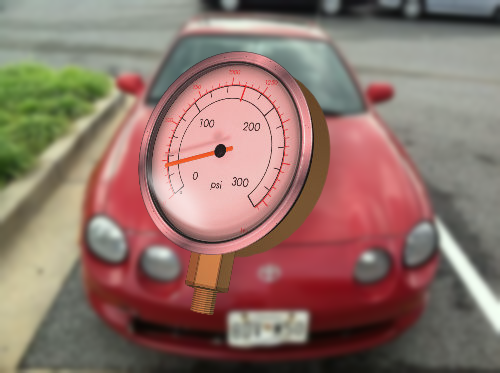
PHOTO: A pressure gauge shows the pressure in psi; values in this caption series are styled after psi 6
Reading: psi 30
